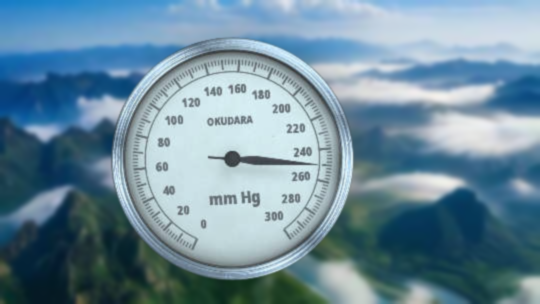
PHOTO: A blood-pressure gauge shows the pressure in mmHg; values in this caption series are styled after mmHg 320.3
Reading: mmHg 250
